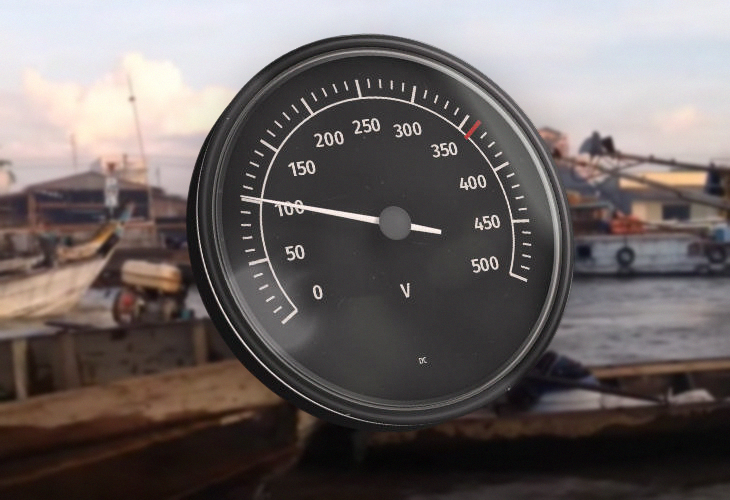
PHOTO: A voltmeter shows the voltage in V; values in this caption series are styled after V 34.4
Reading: V 100
